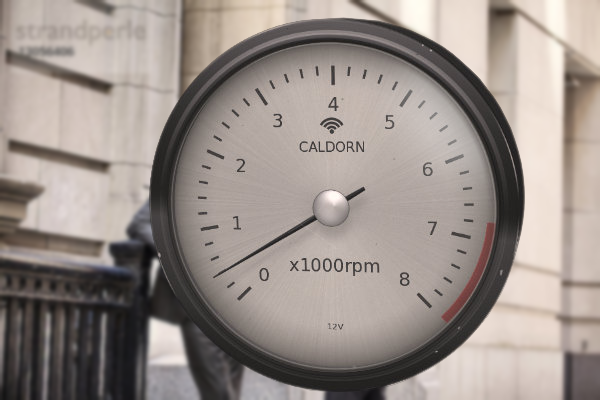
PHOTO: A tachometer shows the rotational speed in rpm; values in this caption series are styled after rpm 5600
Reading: rpm 400
